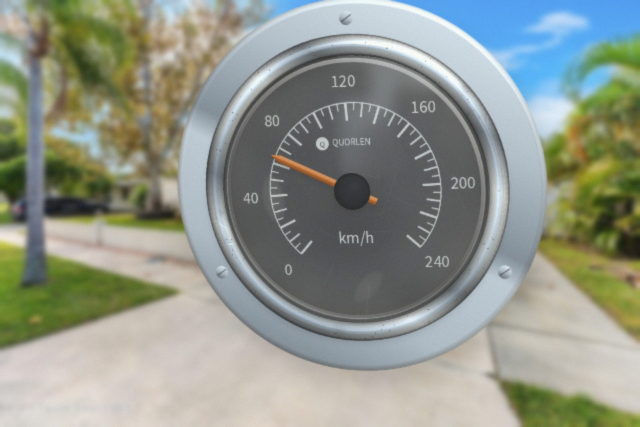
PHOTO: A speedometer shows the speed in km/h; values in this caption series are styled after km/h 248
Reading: km/h 65
